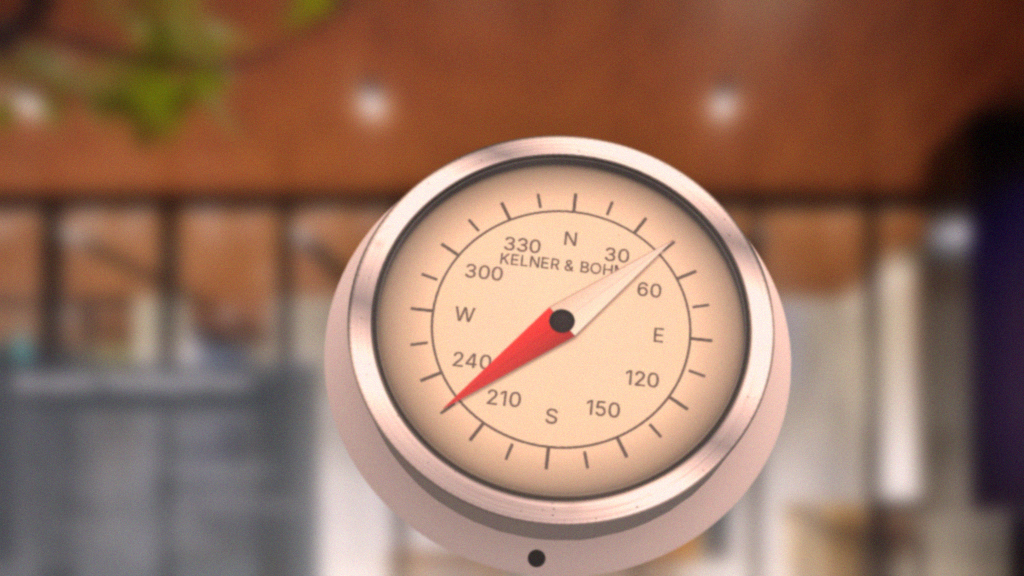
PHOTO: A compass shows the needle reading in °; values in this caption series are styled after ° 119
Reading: ° 225
